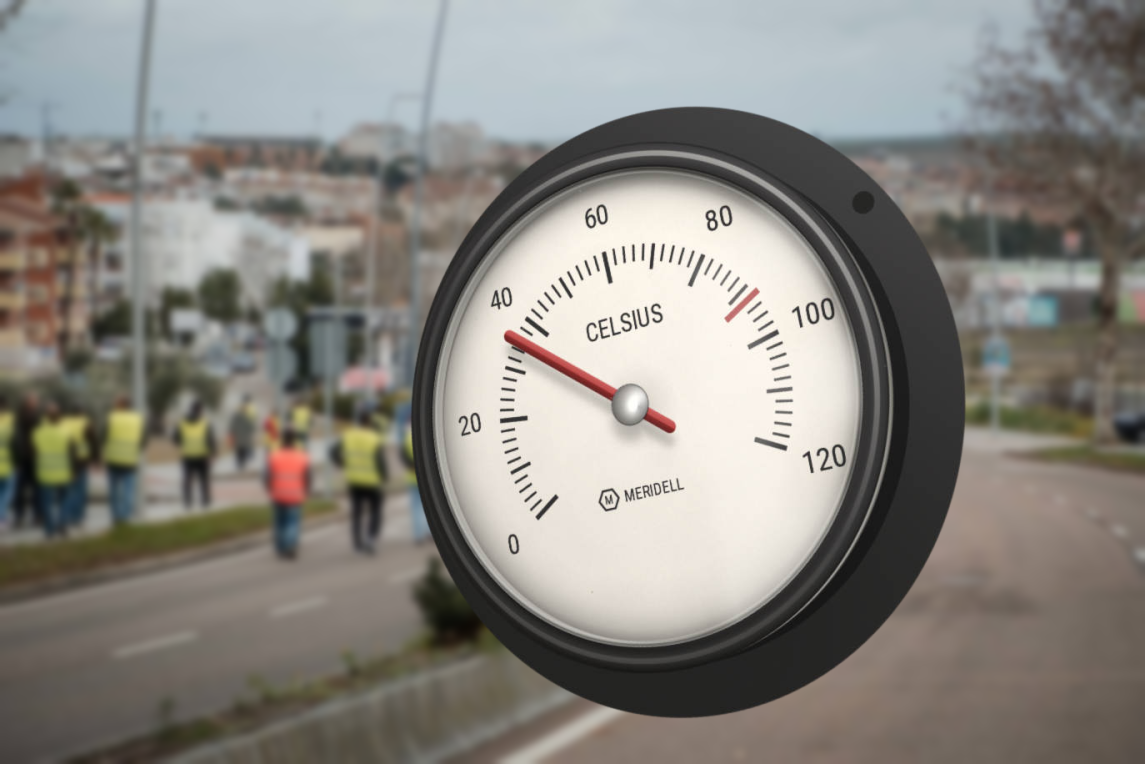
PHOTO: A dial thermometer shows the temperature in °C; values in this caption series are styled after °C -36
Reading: °C 36
